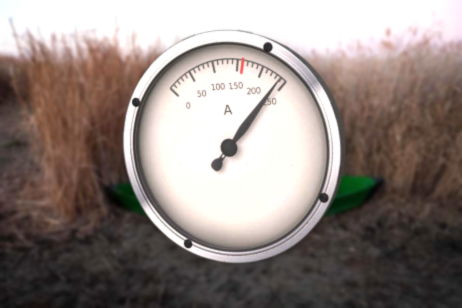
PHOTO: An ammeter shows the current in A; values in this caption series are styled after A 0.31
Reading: A 240
